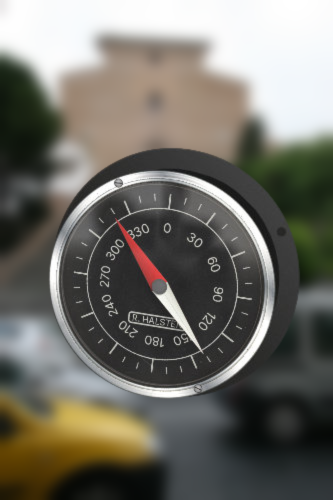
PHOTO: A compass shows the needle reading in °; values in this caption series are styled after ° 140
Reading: ° 320
